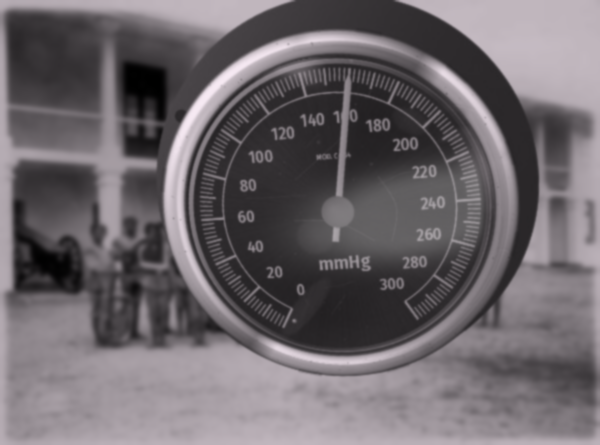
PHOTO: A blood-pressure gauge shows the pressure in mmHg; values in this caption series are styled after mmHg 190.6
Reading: mmHg 160
